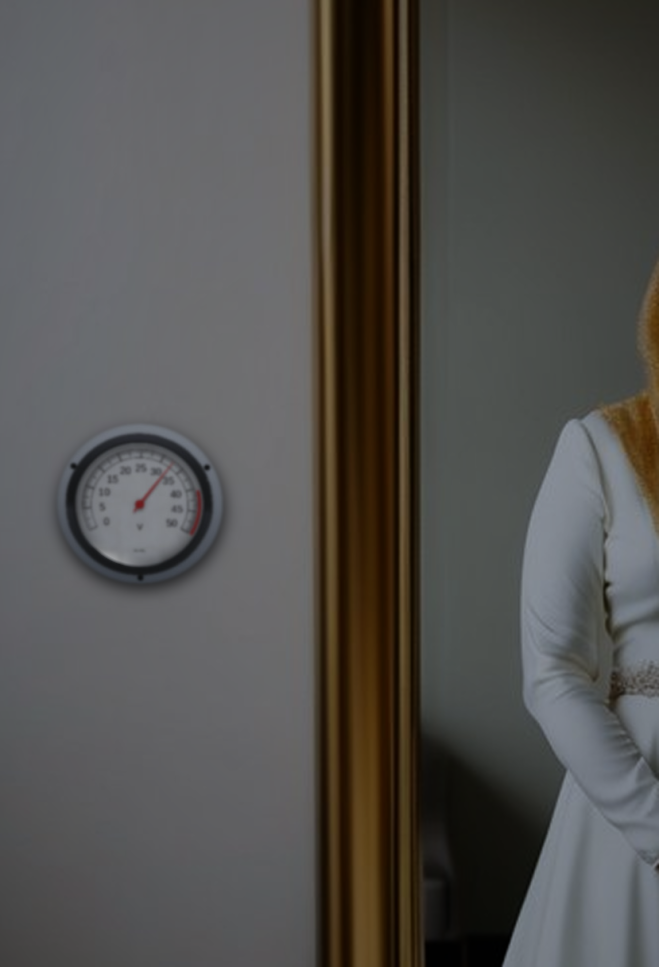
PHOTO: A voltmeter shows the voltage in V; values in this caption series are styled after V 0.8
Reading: V 32.5
